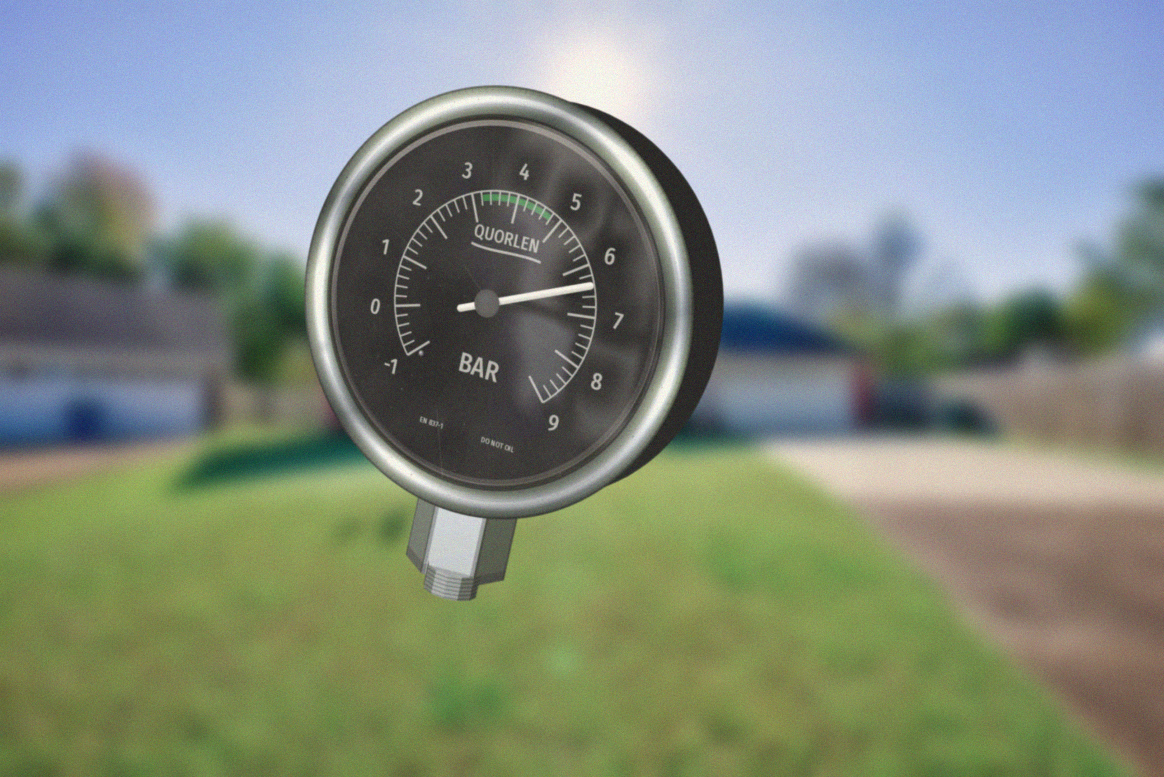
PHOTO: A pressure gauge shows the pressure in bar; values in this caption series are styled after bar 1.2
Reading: bar 6.4
